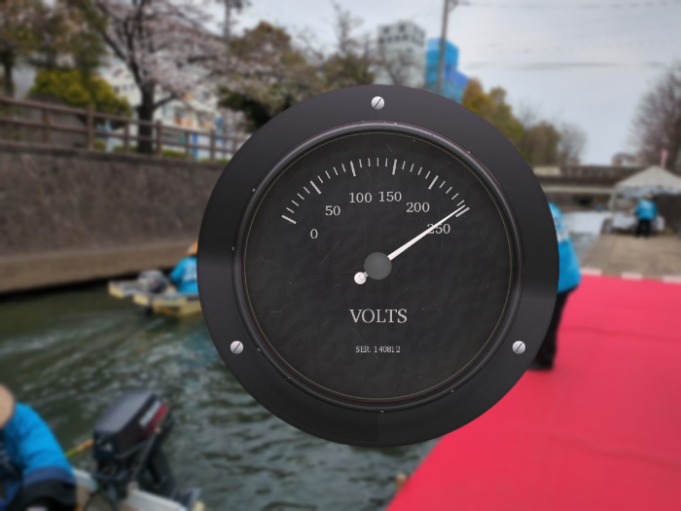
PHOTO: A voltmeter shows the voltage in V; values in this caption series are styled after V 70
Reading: V 245
